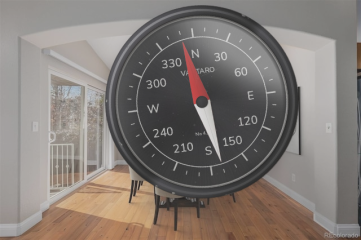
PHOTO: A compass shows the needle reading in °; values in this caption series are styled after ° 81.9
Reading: ° 350
